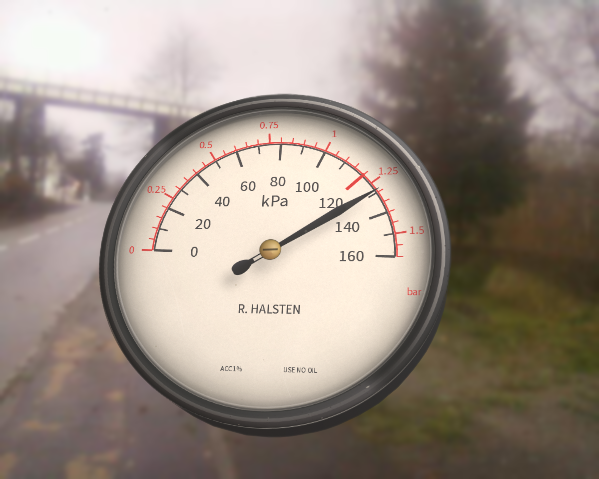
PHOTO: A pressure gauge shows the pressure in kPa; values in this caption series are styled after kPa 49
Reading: kPa 130
